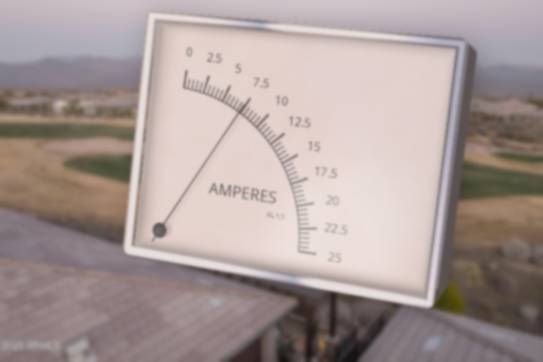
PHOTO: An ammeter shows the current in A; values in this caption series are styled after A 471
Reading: A 7.5
